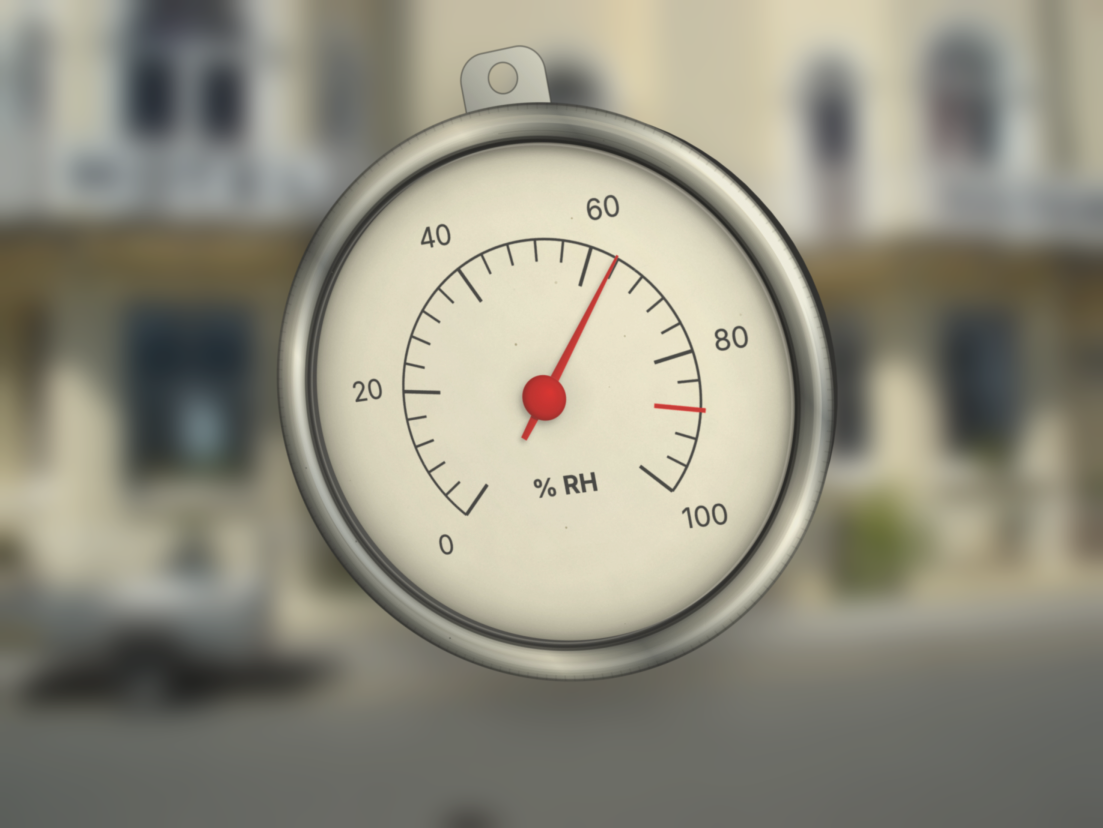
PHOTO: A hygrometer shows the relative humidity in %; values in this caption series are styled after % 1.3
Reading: % 64
